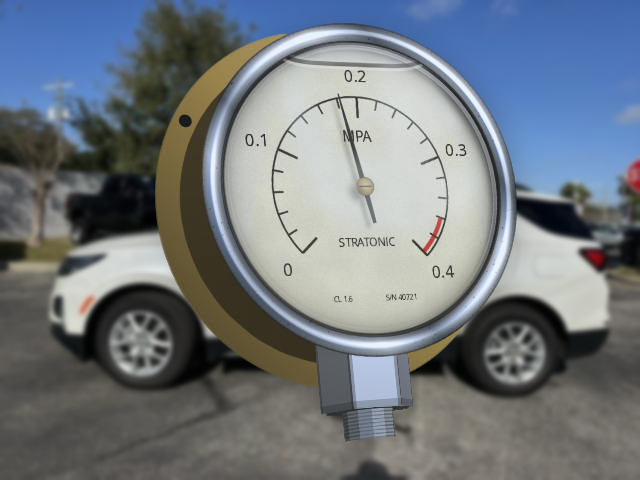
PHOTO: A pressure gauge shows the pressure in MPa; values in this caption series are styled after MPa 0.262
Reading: MPa 0.18
